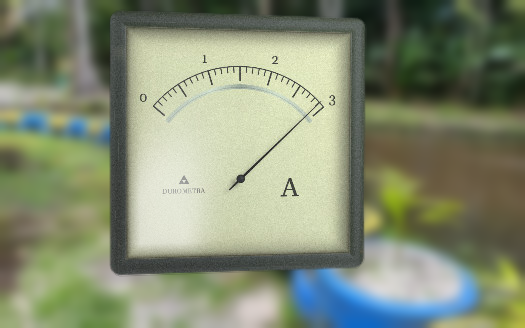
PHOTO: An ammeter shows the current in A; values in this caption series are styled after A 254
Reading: A 2.9
